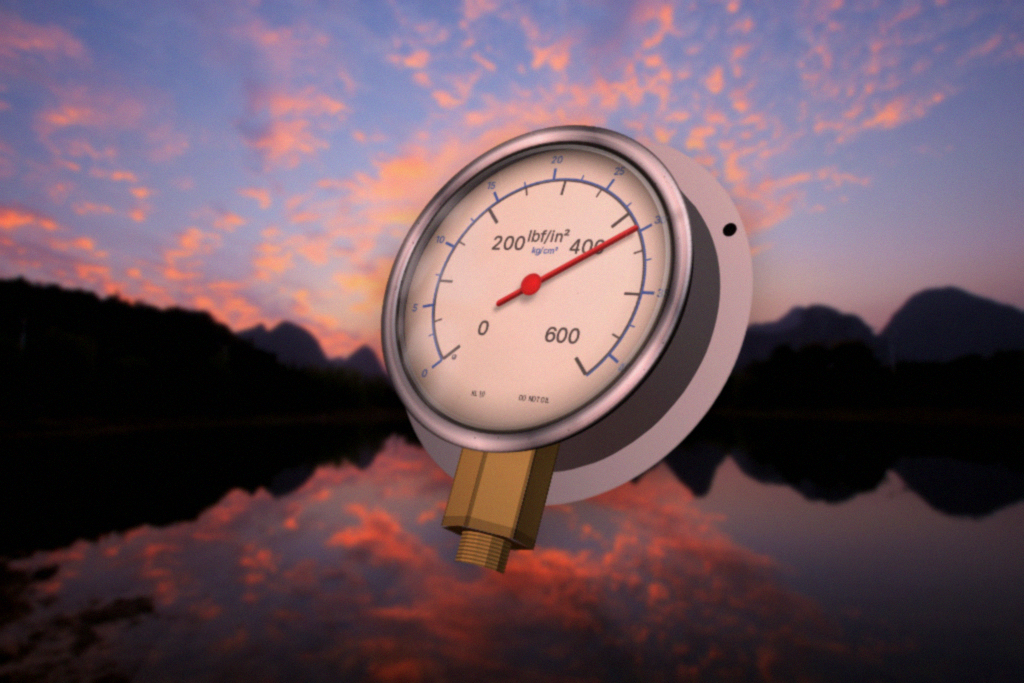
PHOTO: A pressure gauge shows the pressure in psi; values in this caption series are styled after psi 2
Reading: psi 425
